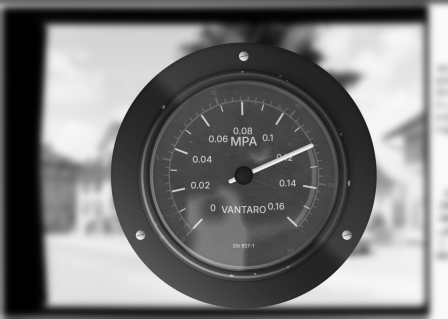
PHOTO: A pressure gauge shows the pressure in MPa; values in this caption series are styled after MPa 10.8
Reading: MPa 0.12
